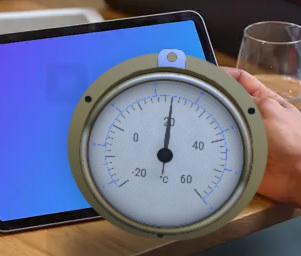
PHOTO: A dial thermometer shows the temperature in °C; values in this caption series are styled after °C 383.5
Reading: °C 20
